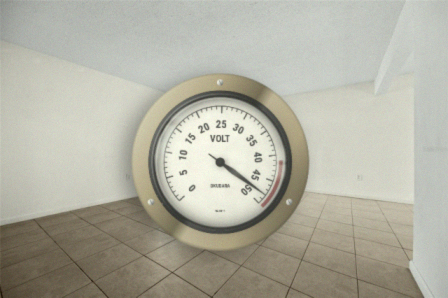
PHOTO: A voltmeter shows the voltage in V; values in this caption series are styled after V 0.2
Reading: V 48
